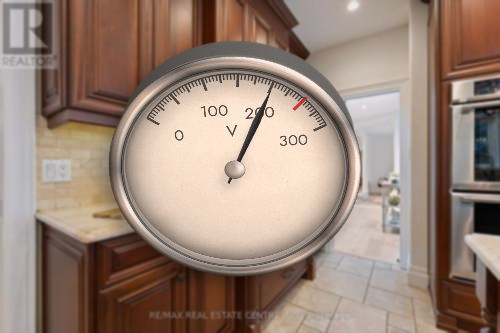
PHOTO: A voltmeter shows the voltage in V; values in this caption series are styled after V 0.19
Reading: V 200
